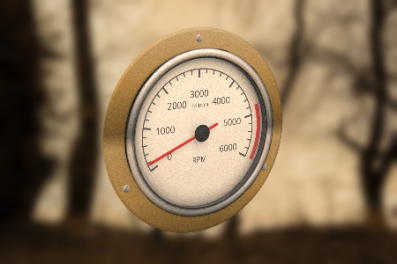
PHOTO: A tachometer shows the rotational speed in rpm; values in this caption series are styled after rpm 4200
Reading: rpm 200
